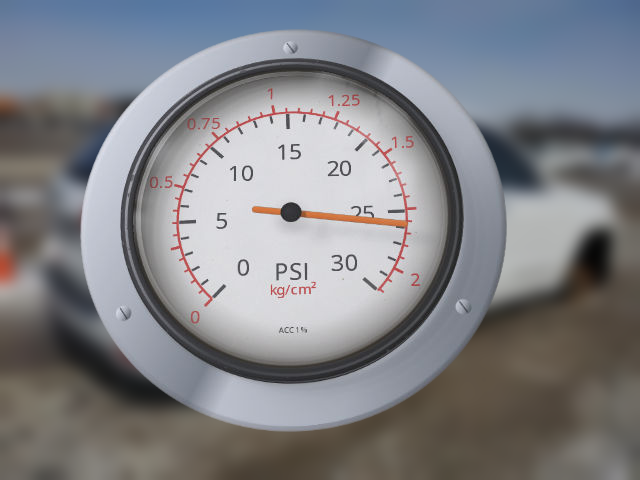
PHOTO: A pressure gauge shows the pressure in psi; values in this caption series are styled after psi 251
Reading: psi 26
